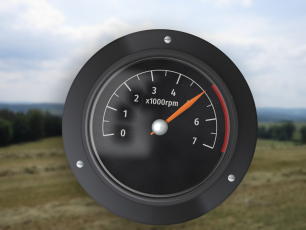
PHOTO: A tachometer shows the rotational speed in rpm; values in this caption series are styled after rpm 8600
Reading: rpm 5000
